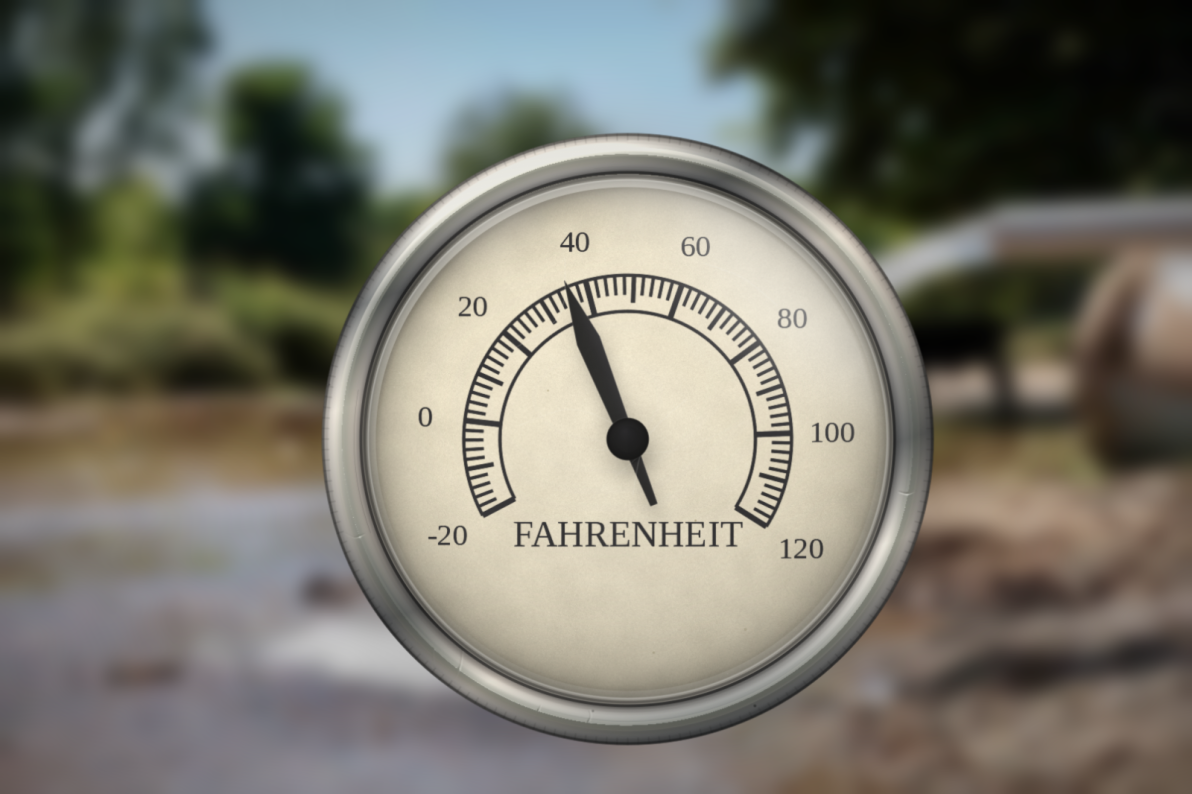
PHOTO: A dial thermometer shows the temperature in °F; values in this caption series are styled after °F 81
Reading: °F 36
